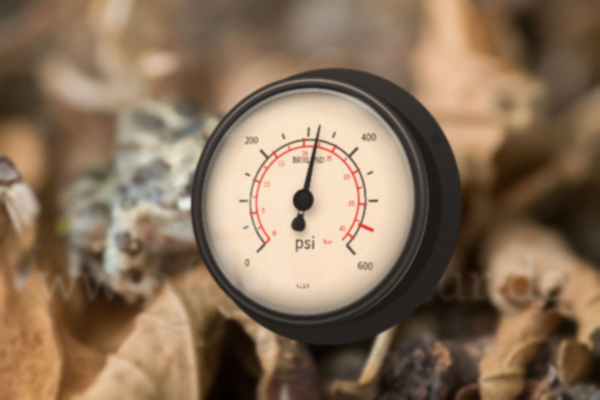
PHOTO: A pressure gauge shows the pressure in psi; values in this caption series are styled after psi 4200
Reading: psi 325
